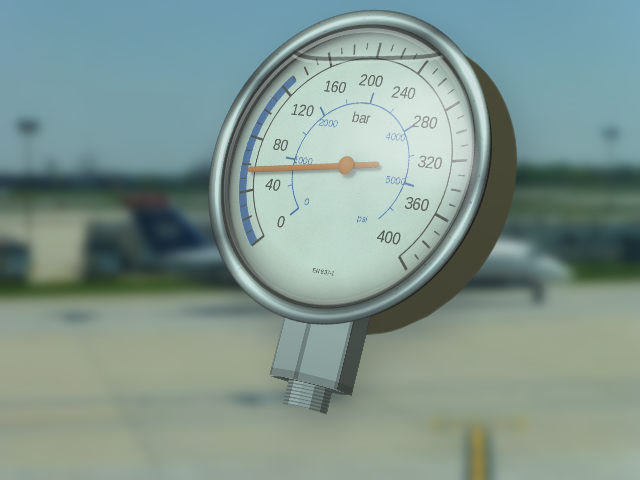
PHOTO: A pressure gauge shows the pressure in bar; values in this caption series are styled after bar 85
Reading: bar 55
